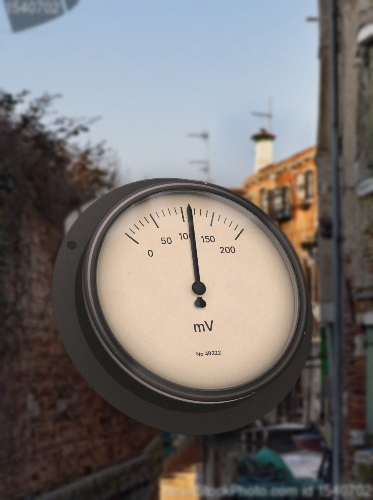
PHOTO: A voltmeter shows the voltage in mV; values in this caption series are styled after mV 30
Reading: mV 110
